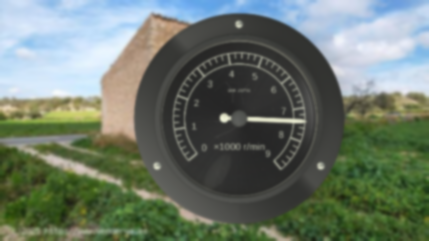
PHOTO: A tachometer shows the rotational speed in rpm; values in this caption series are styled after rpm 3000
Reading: rpm 7400
